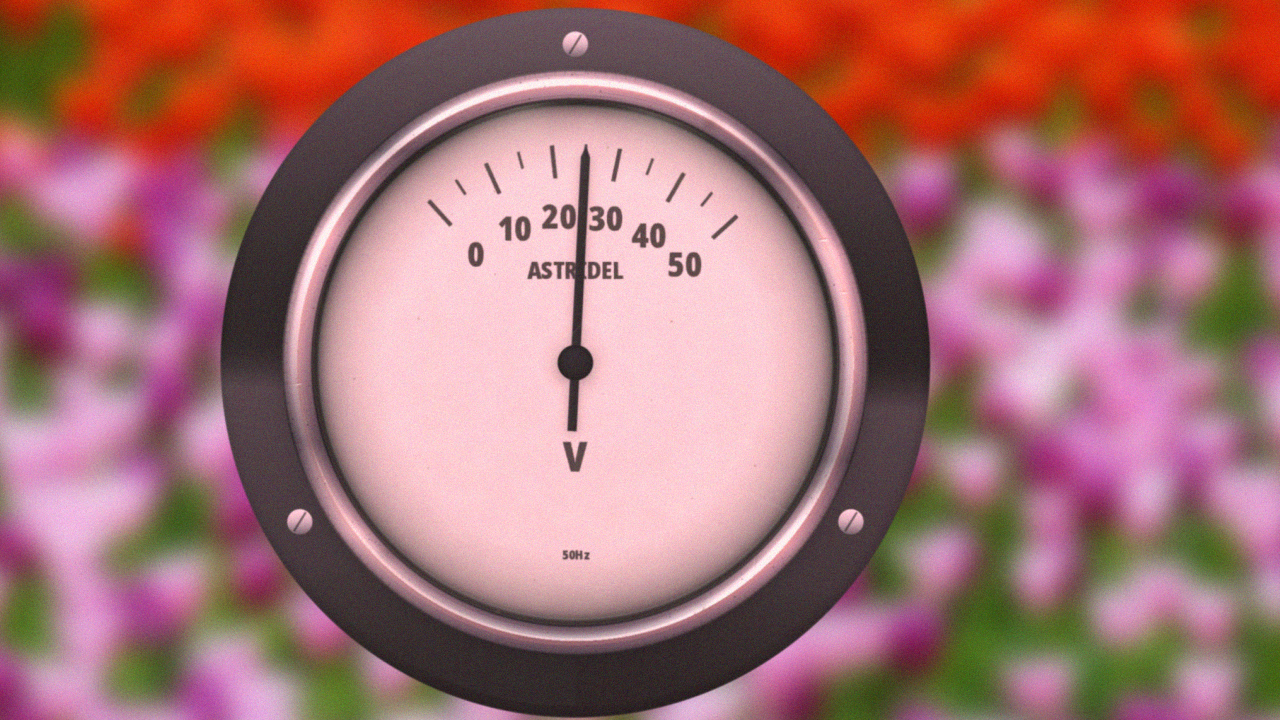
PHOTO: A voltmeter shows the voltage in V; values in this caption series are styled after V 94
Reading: V 25
